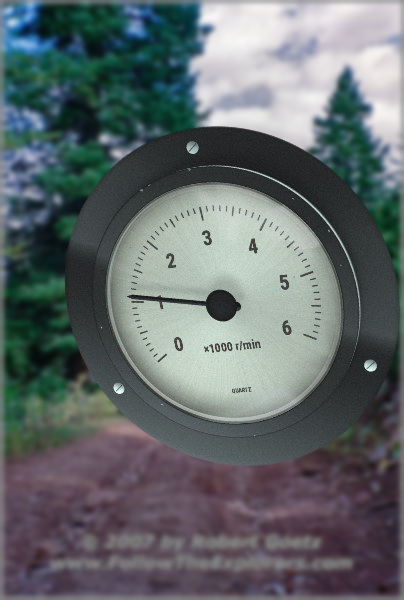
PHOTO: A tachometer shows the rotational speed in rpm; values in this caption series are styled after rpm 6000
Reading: rpm 1100
